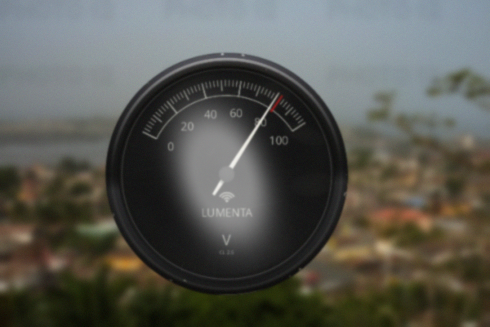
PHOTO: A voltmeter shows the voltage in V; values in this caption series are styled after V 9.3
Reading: V 80
